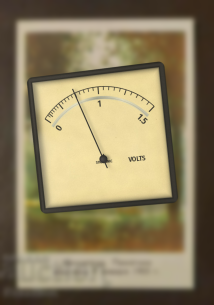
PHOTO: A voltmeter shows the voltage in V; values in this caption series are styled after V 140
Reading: V 0.75
